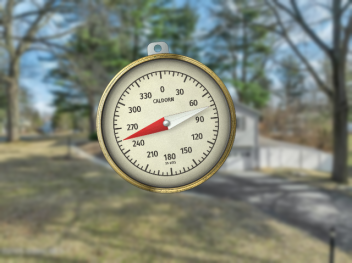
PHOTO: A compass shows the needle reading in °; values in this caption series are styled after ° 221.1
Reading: ° 255
